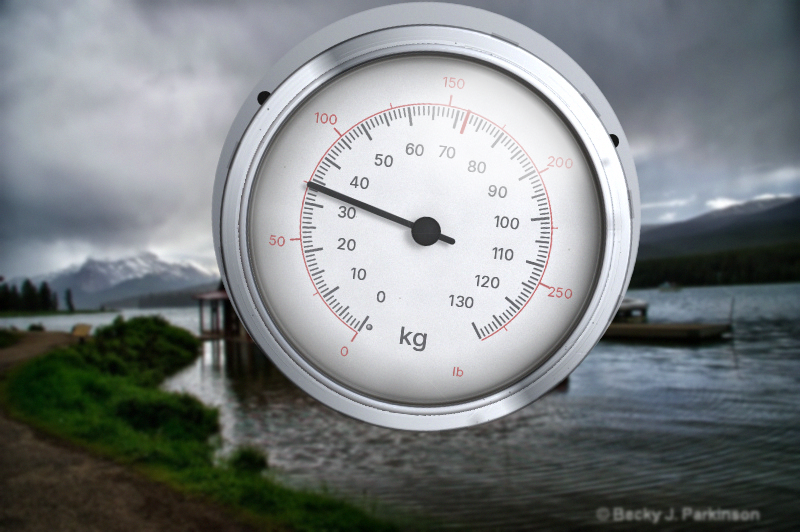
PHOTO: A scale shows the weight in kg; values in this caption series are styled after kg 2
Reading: kg 34
